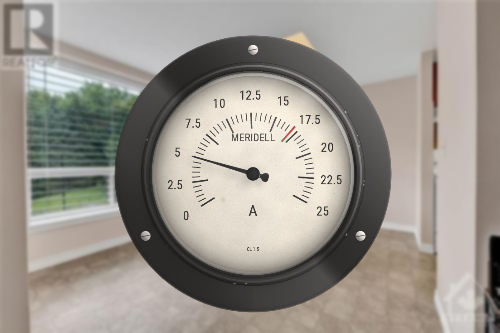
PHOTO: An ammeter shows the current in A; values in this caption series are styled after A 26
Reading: A 5
